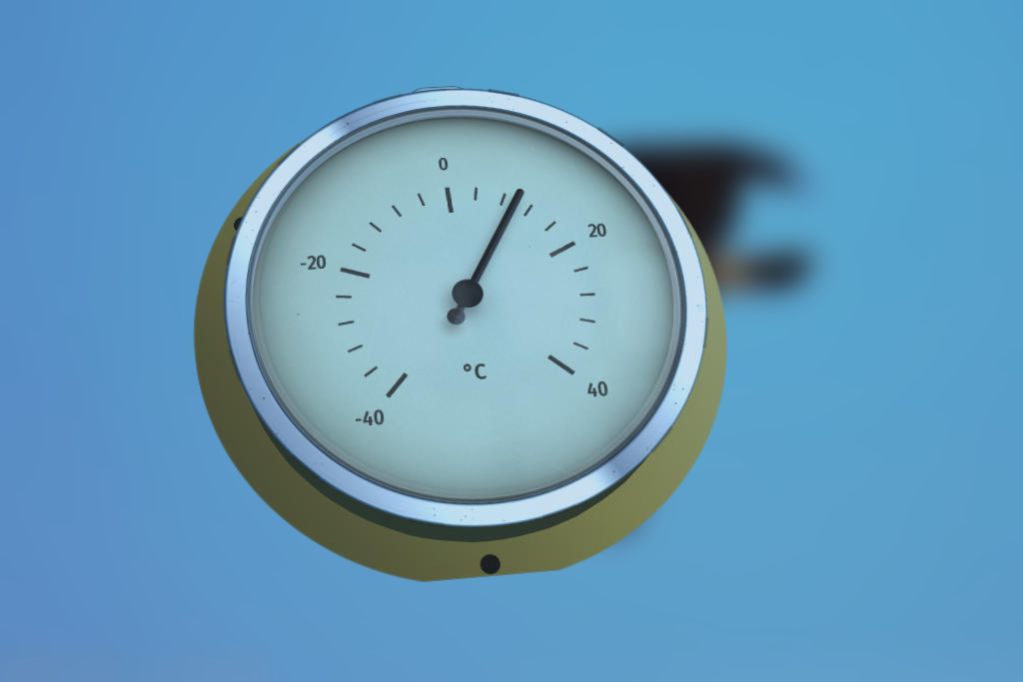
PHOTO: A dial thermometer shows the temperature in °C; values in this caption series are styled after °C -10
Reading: °C 10
